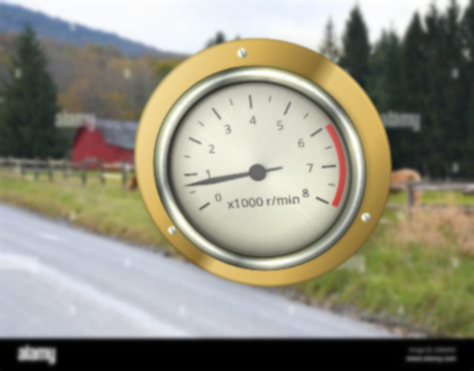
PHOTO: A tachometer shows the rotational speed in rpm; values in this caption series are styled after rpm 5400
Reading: rpm 750
